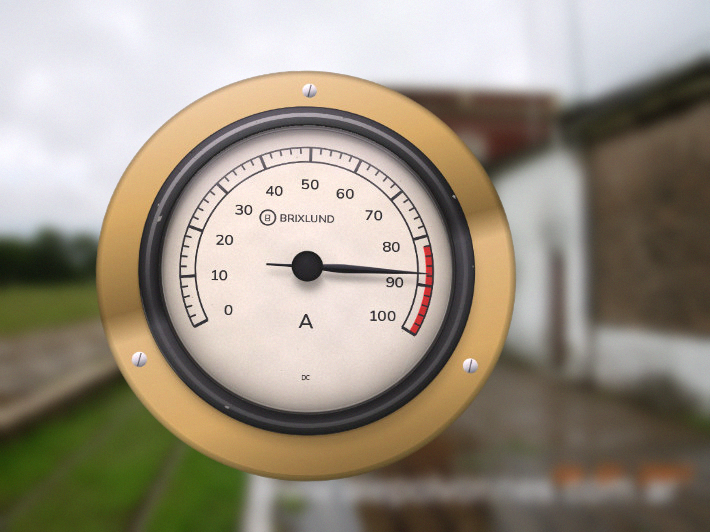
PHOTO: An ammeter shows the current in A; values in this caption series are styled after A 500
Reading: A 88
